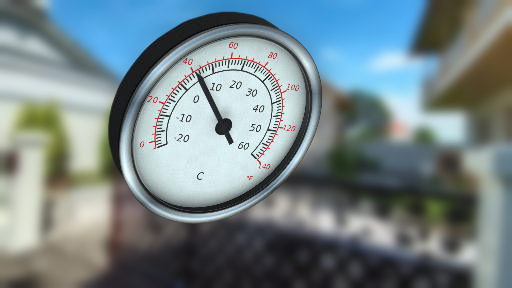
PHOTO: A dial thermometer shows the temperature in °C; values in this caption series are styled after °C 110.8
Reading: °C 5
